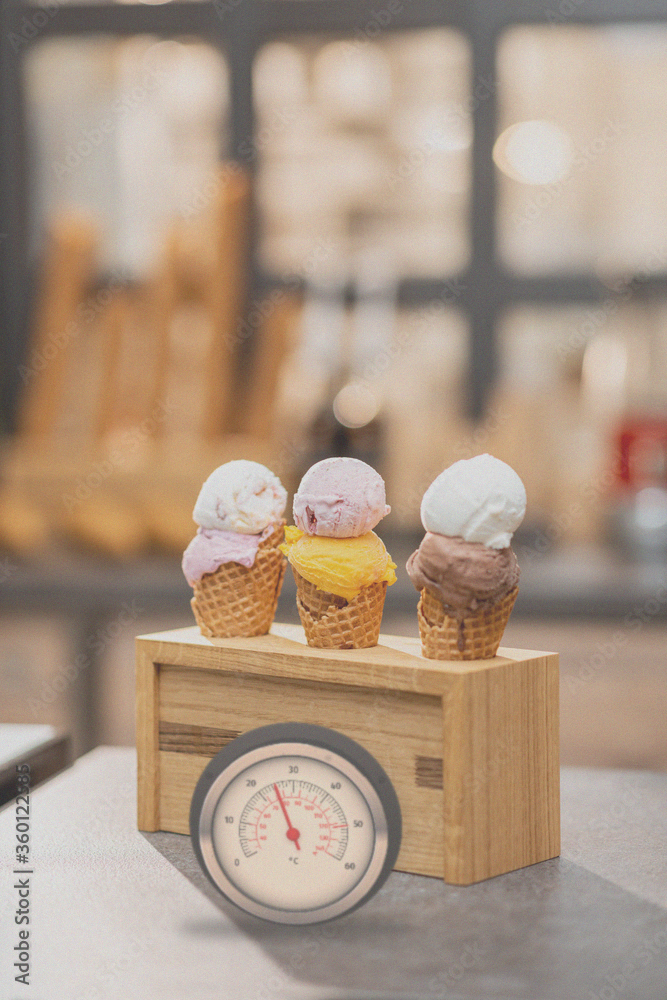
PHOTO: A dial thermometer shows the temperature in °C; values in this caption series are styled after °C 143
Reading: °C 25
